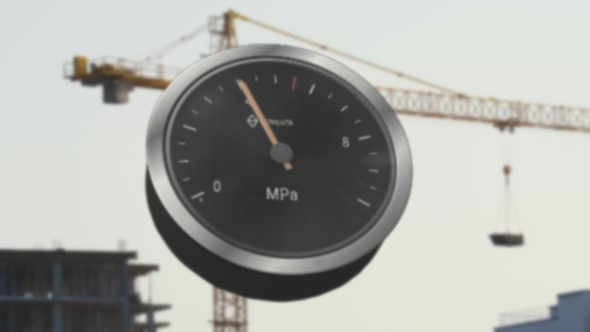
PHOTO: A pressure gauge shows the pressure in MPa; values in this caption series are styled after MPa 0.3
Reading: MPa 4
